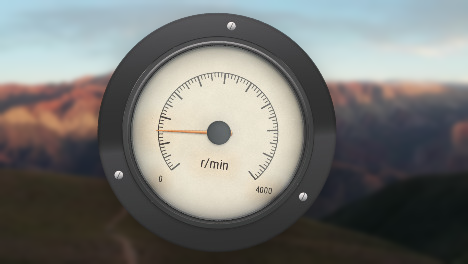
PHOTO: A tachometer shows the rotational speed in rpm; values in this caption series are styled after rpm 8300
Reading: rpm 600
